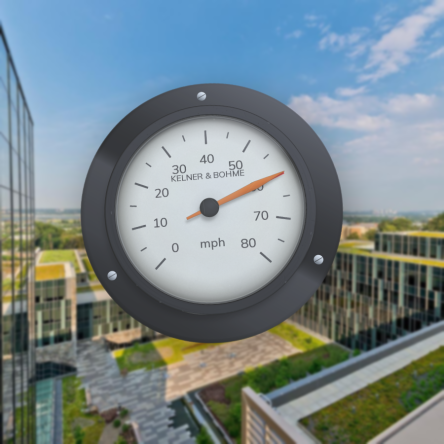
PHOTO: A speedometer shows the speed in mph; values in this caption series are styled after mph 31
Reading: mph 60
